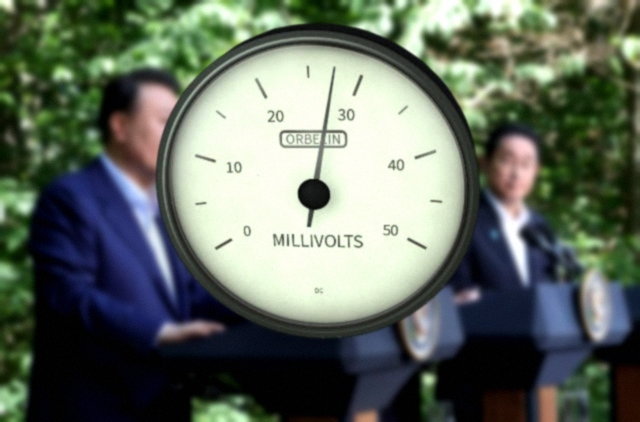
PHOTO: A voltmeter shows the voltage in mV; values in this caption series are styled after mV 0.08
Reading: mV 27.5
